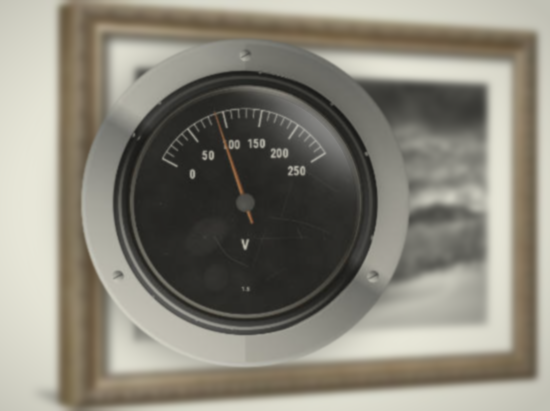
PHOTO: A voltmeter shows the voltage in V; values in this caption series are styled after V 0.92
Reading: V 90
